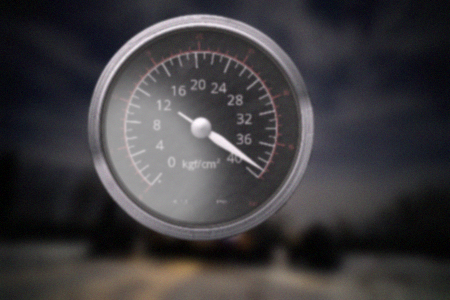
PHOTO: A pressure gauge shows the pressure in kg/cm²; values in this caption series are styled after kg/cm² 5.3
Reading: kg/cm² 39
